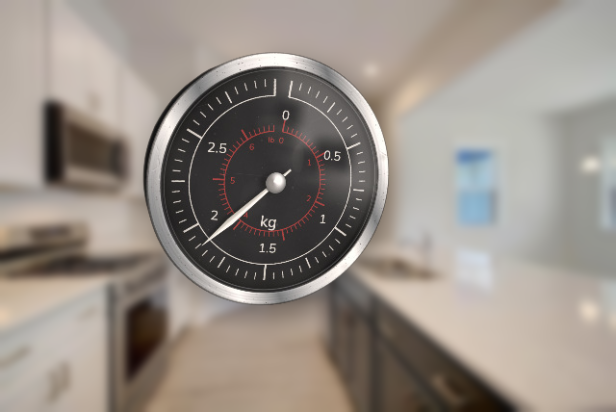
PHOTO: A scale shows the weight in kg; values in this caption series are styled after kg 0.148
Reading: kg 1.9
